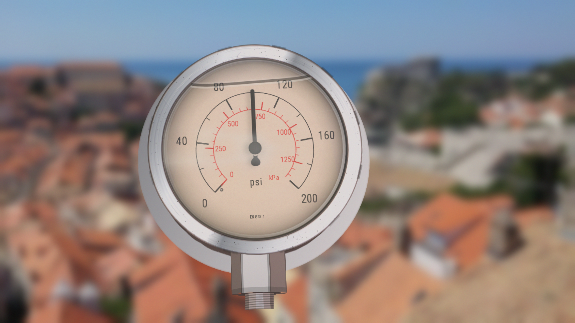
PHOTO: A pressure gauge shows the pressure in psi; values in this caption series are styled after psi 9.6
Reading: psi 100
